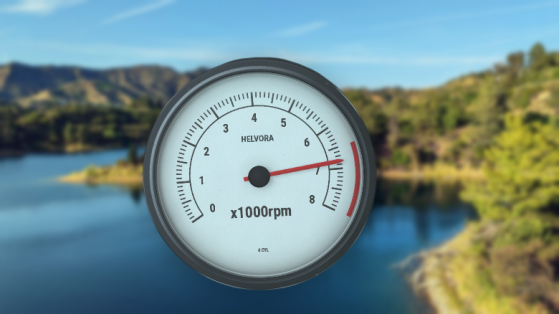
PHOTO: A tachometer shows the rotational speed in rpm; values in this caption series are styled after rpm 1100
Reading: rpm 6800
